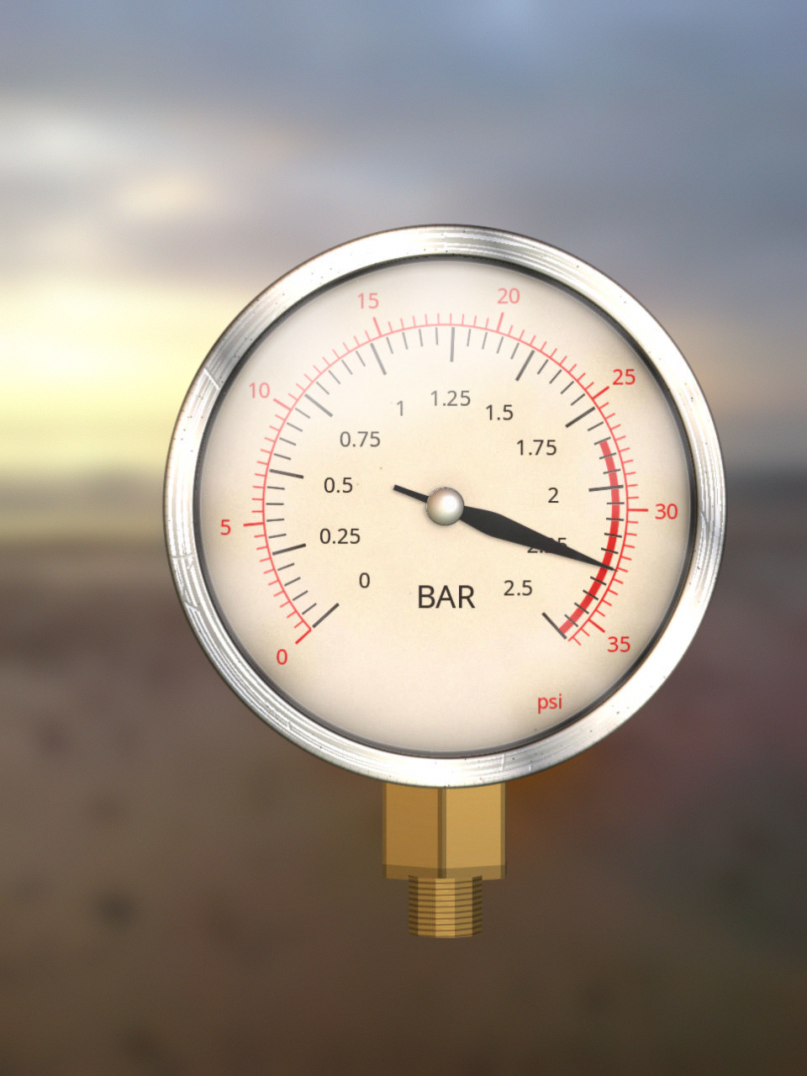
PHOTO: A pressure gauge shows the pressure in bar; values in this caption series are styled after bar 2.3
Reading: bar 2.25
